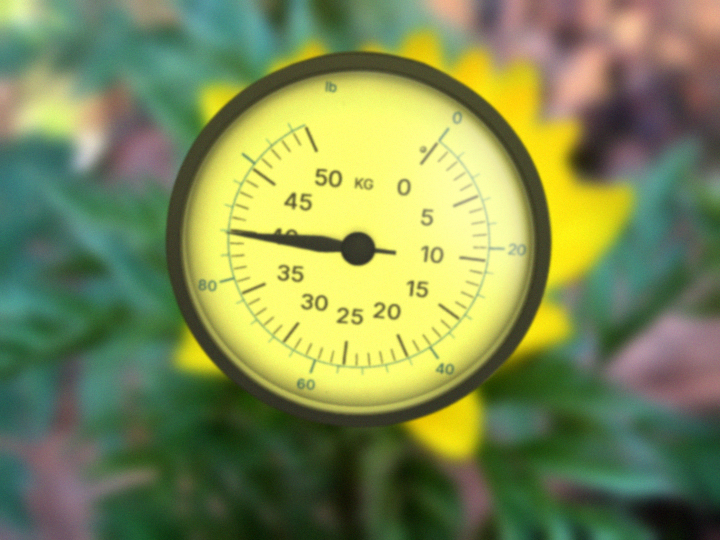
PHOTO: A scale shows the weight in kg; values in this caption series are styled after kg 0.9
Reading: kg 40
